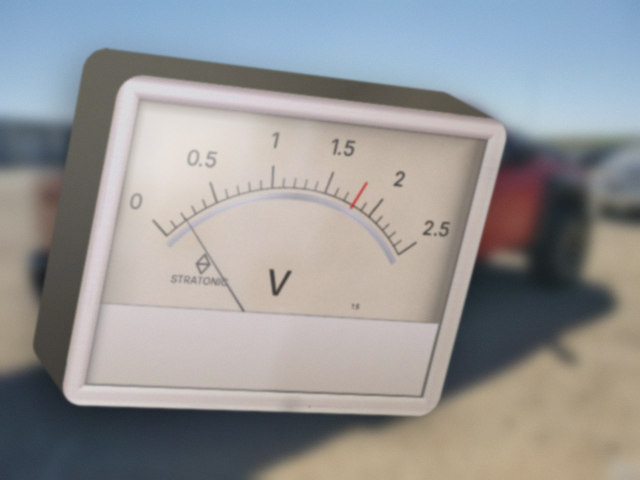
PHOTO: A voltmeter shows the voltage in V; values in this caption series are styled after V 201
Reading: V 0.2
